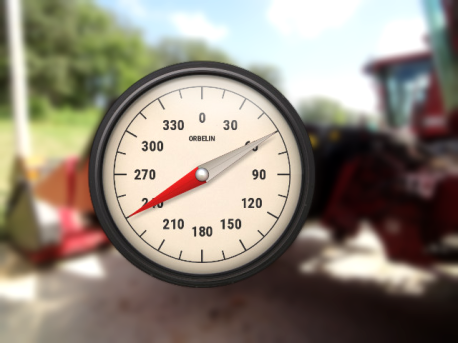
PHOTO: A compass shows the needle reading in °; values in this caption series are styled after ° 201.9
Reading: ° 240
